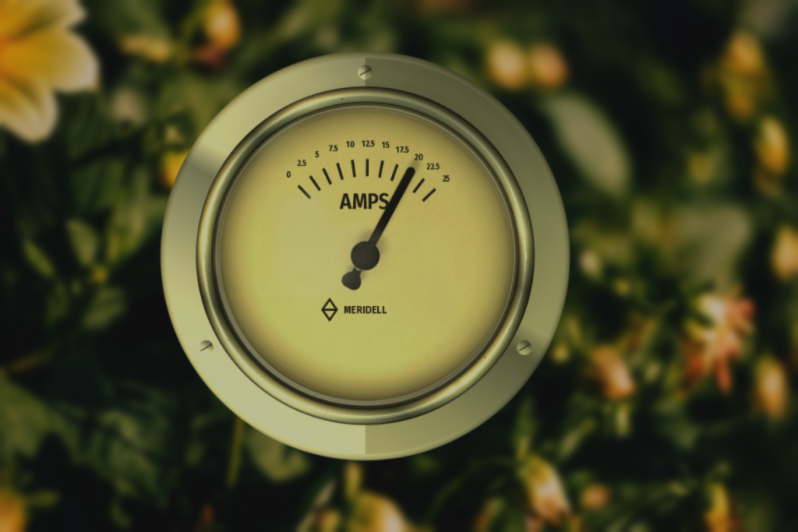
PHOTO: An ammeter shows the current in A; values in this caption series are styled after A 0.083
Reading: A 20
